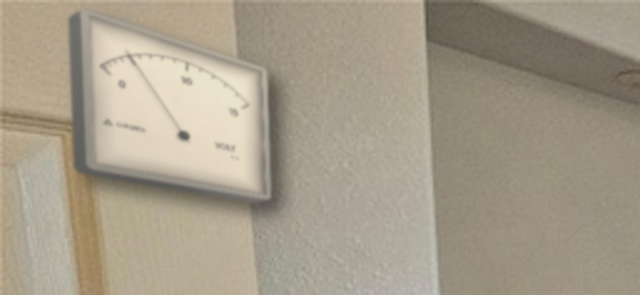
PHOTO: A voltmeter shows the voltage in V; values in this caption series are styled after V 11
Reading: V 5
